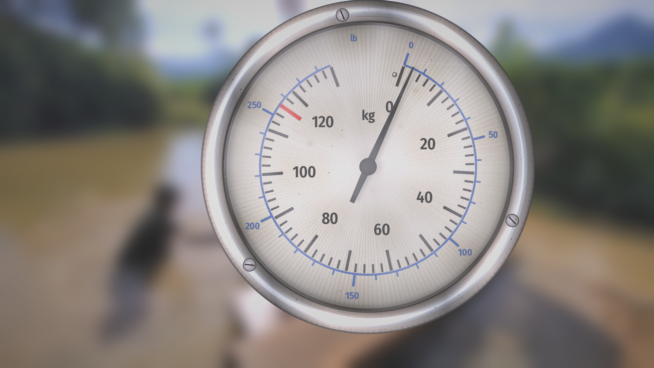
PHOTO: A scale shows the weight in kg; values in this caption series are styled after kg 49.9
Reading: kg 2
